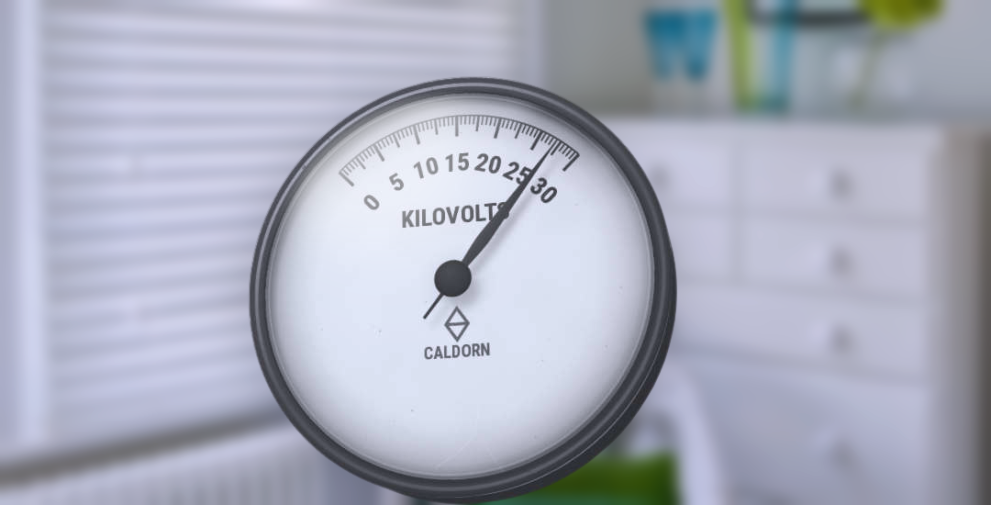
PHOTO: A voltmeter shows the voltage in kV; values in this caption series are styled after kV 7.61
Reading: kV 27.5
